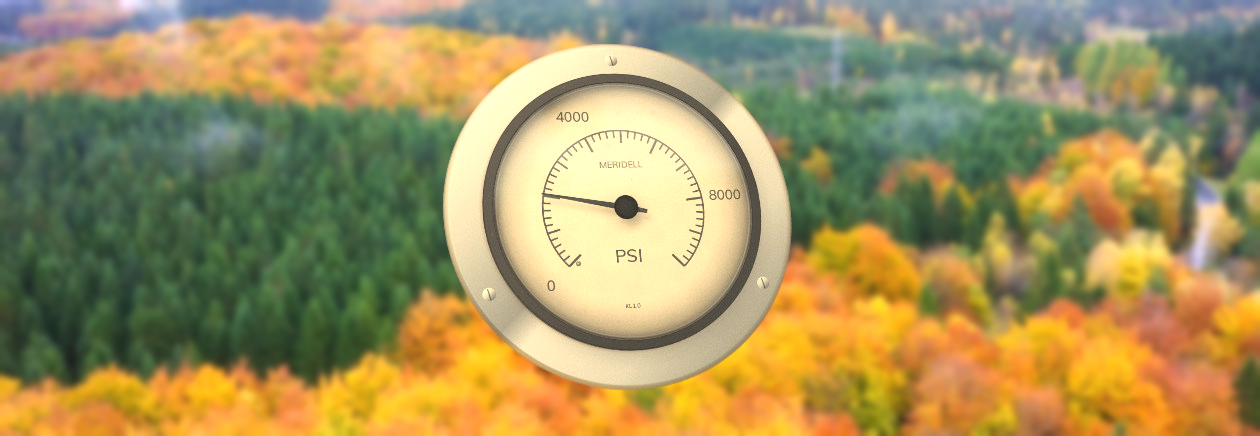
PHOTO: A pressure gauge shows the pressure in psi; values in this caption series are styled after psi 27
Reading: psi 2000
